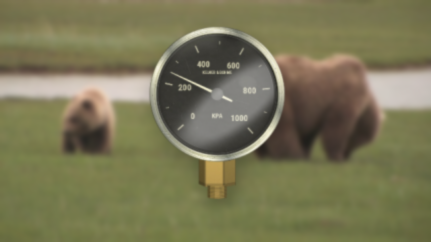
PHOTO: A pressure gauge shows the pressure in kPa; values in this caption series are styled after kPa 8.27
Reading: kPa 250
